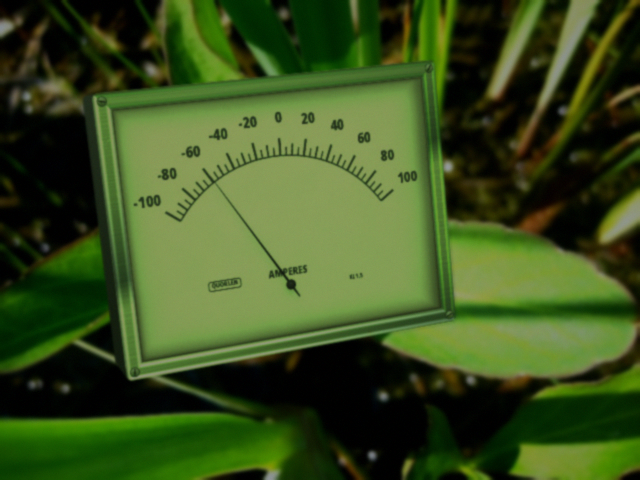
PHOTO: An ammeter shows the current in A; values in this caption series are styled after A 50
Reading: A -60
